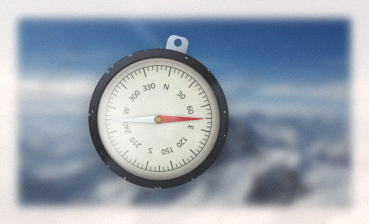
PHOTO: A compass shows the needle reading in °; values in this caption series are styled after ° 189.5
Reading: ° 75
